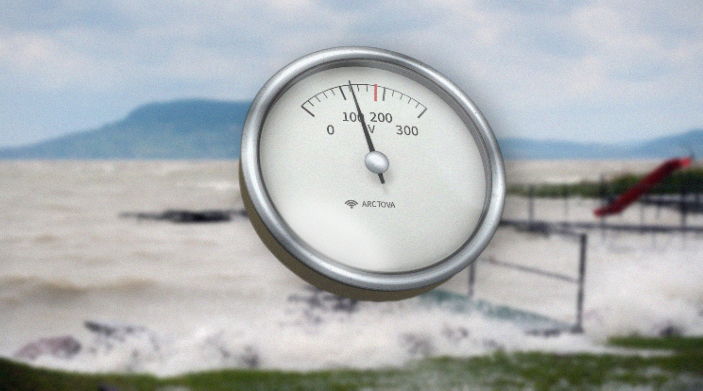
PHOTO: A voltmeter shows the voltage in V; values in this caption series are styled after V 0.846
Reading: V 120
